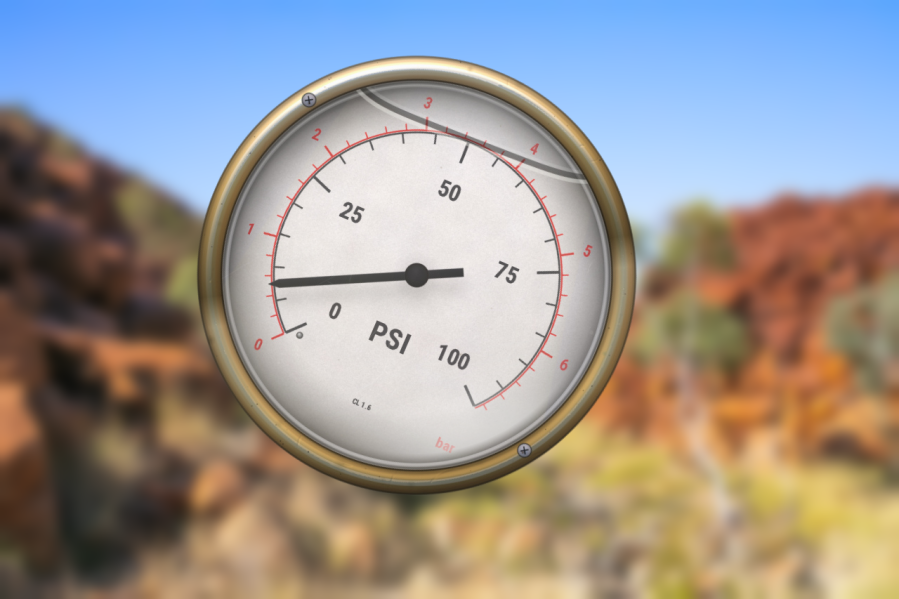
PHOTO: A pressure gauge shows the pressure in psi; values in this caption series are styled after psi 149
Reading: psi 7.5
